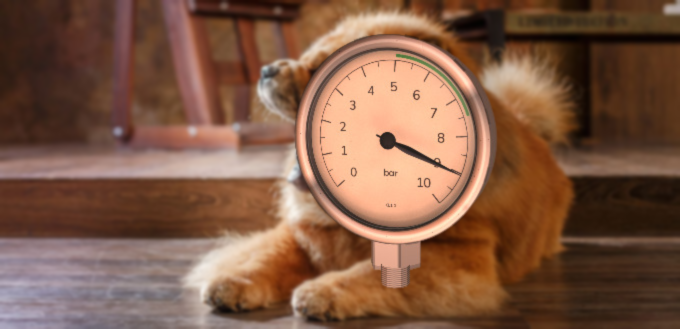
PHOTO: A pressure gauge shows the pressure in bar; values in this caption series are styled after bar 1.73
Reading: bar 9
